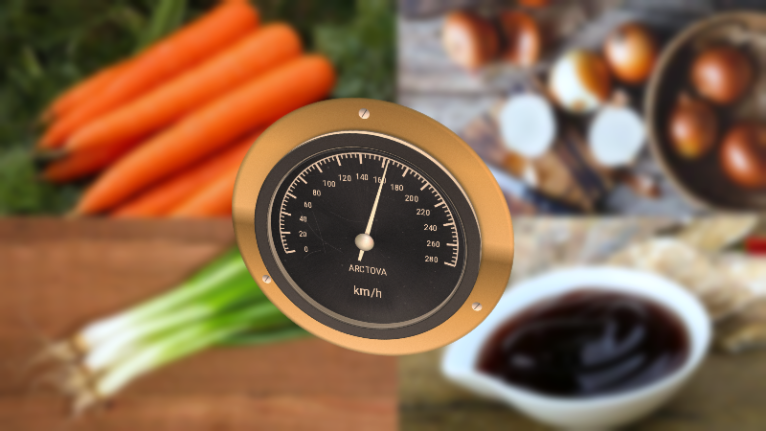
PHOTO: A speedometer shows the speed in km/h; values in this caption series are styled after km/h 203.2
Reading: km/h 164
